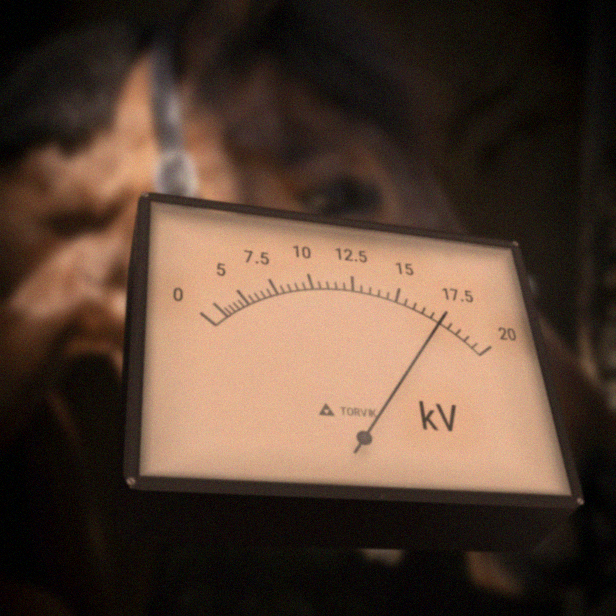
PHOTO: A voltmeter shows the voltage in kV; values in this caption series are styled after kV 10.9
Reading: kV 17.5
